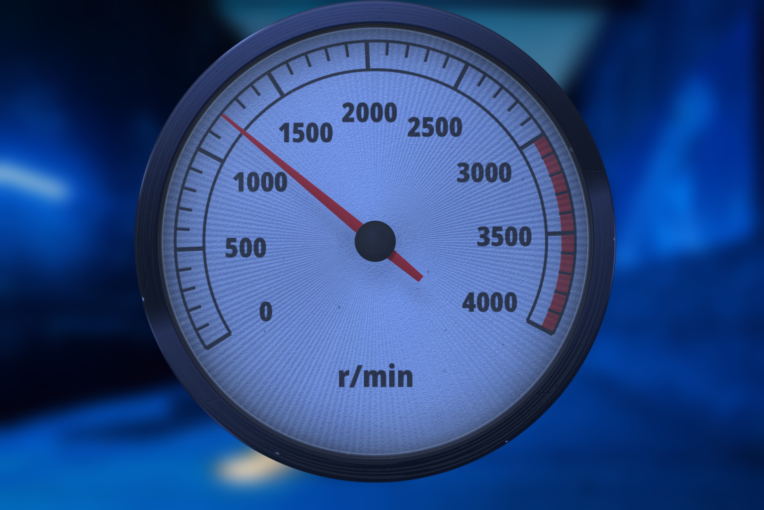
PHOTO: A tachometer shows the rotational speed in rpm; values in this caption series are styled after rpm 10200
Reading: rpm 1200
